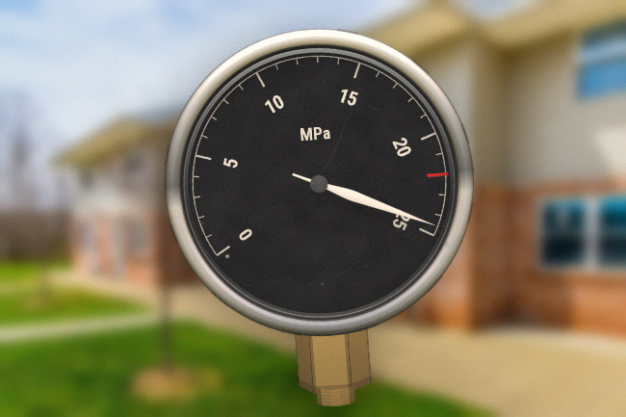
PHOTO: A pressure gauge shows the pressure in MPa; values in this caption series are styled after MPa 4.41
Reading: MPa 24.5
